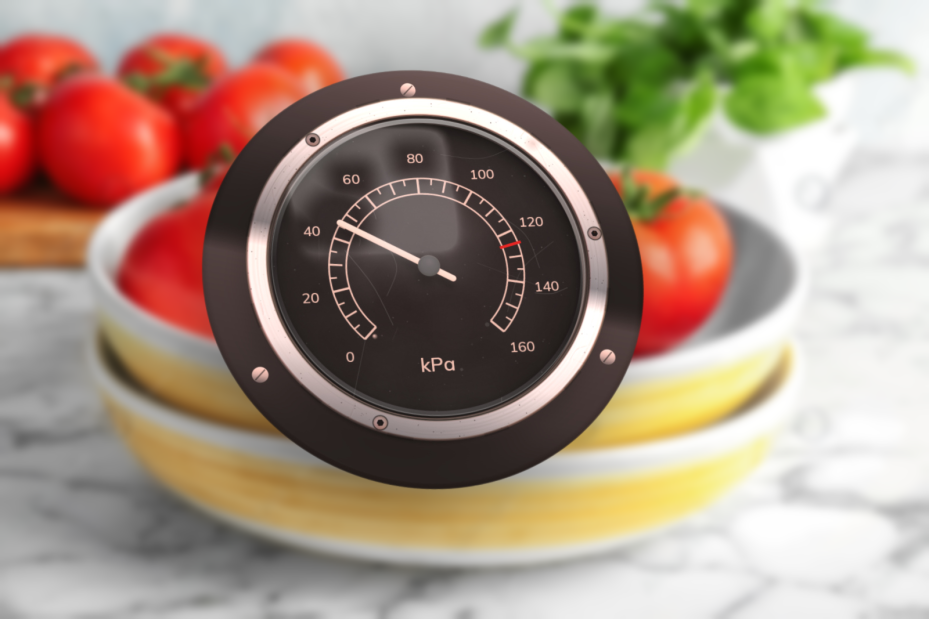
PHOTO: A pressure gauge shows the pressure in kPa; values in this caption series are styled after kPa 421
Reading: kPa 45
